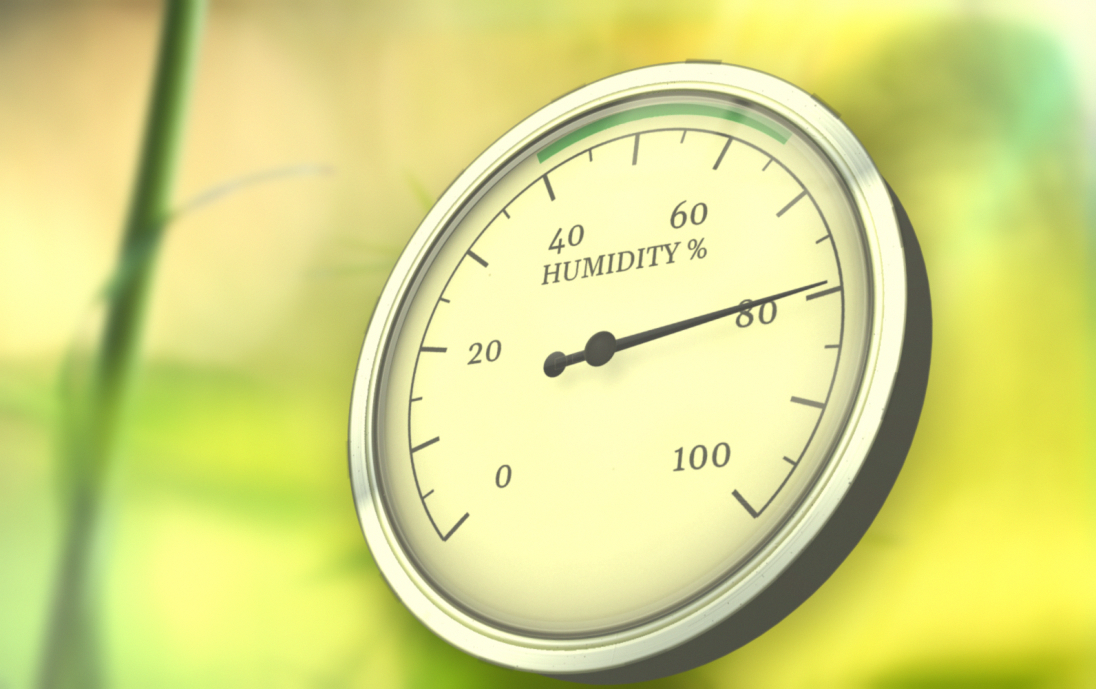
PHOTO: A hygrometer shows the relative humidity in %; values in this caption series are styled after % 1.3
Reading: % 80
